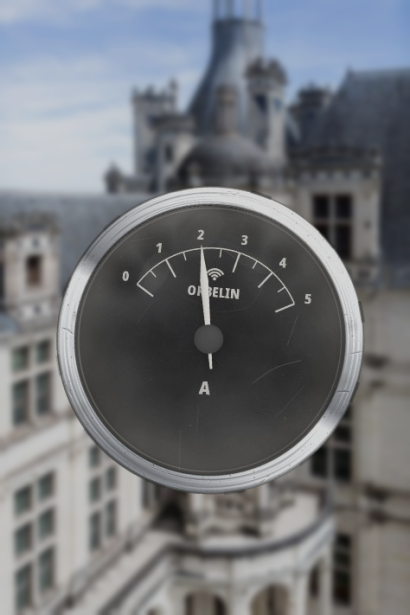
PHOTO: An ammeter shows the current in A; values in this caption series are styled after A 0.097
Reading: A 2
